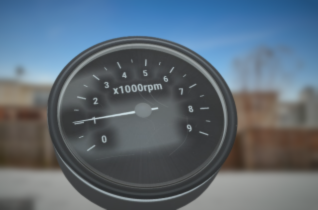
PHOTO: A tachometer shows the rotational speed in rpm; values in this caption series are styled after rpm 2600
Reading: rpm 1000
